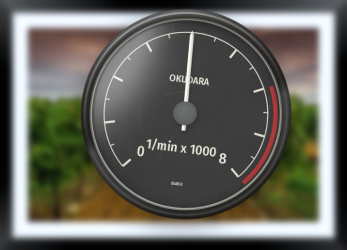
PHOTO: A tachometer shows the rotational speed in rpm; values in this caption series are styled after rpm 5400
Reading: rpm 4000
